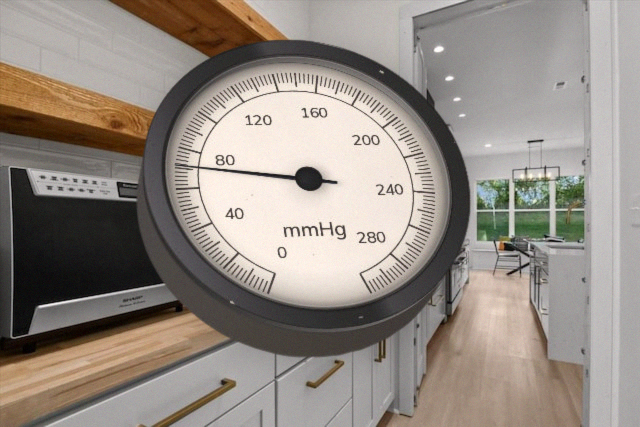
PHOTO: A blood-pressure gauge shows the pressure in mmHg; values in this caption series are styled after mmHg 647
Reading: mmHg 70
